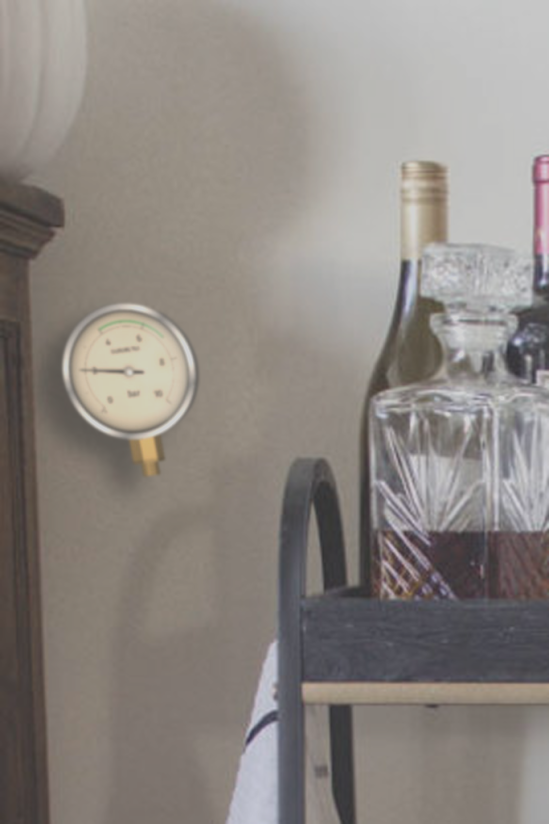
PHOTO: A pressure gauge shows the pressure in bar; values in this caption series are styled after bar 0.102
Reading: bar 2
